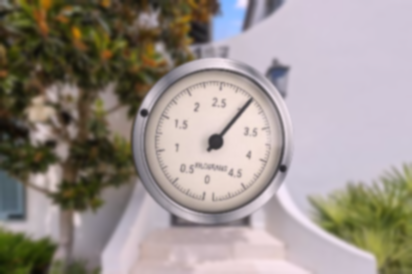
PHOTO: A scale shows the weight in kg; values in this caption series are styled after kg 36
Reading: kg 3
